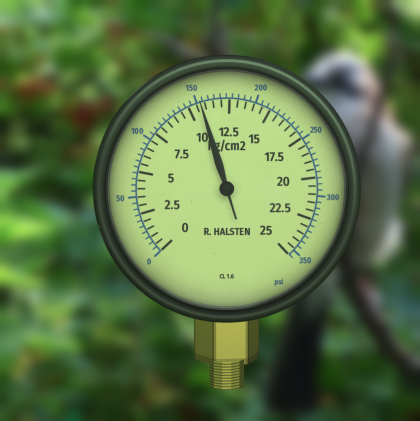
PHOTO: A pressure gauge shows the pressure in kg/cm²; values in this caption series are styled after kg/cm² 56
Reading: kg/cm² 10.75
